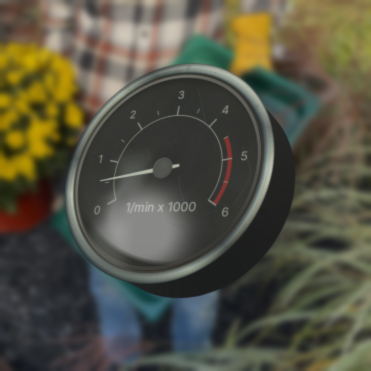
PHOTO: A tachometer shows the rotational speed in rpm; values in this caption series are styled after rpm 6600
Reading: rpm 500
